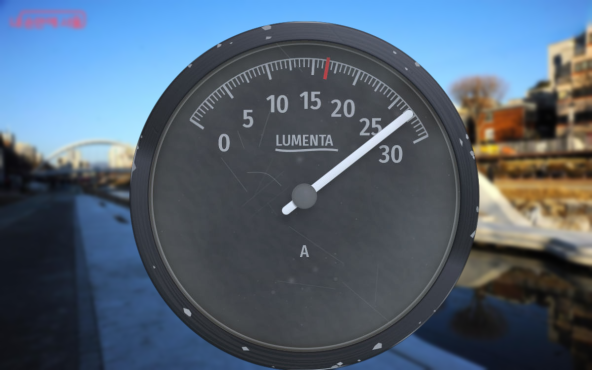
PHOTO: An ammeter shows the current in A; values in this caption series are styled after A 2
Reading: A 27
